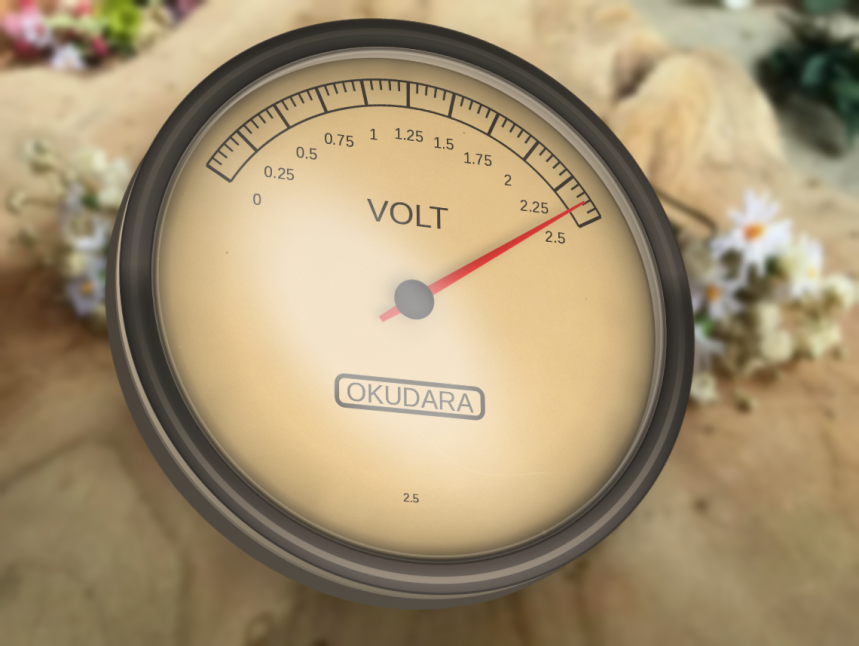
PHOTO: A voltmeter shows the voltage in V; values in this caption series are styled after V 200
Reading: V 2.4
